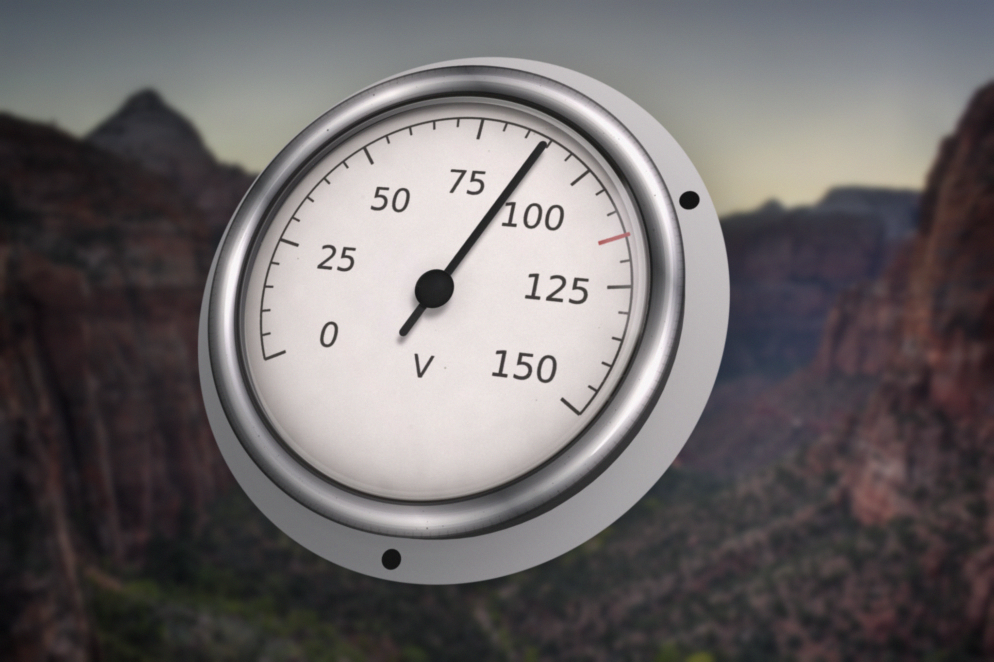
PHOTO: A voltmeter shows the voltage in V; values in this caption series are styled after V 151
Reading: V 90
